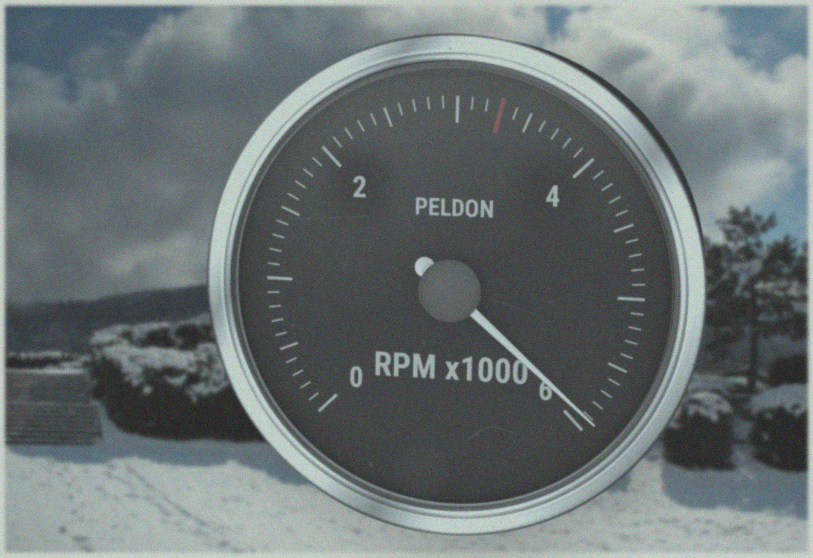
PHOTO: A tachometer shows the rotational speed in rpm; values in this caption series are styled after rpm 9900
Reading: rpm 5900
